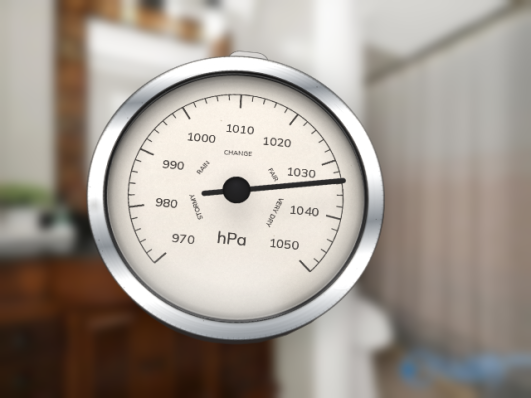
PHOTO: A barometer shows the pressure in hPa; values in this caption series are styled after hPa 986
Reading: hPa 1034
